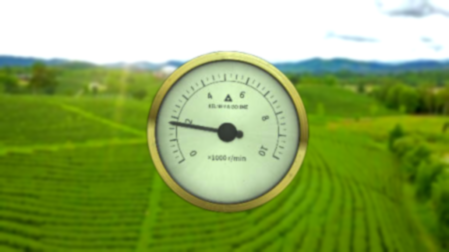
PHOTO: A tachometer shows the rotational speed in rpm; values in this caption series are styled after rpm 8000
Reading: rpm 1750
